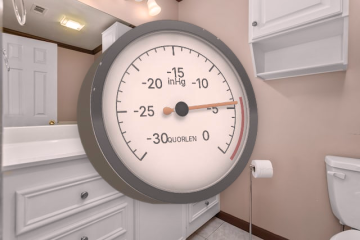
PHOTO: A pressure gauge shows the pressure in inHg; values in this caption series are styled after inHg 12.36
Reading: inHg -5.5
